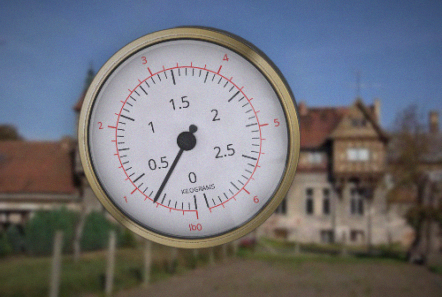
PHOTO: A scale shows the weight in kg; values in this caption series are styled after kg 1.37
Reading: kg 0.3
